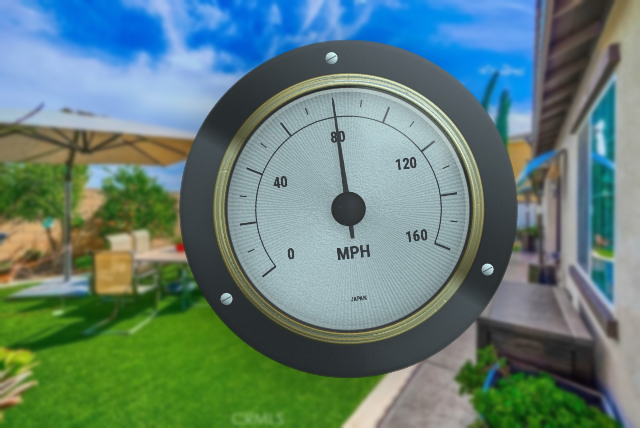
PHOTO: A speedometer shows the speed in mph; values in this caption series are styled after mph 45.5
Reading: mph 80
